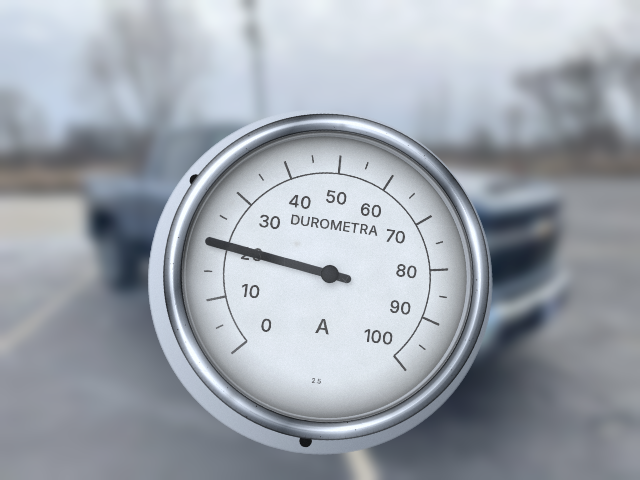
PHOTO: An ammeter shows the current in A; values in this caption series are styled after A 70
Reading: A 20
